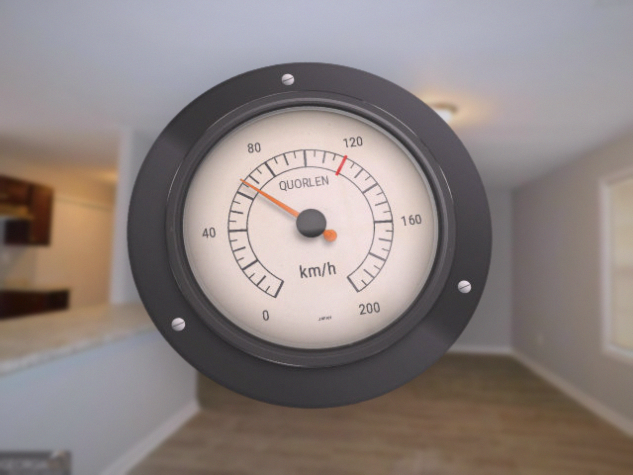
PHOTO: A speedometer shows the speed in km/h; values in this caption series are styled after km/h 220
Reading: km/h 65
